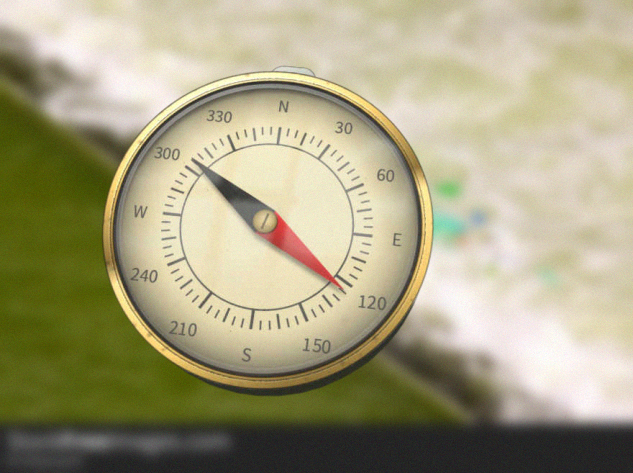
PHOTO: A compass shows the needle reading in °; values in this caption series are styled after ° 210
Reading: ° 125
